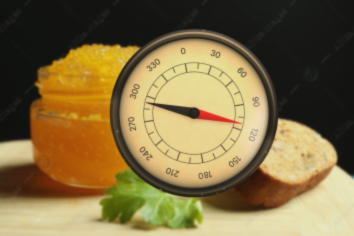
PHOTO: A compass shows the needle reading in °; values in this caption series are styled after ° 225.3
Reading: ° 112.5
